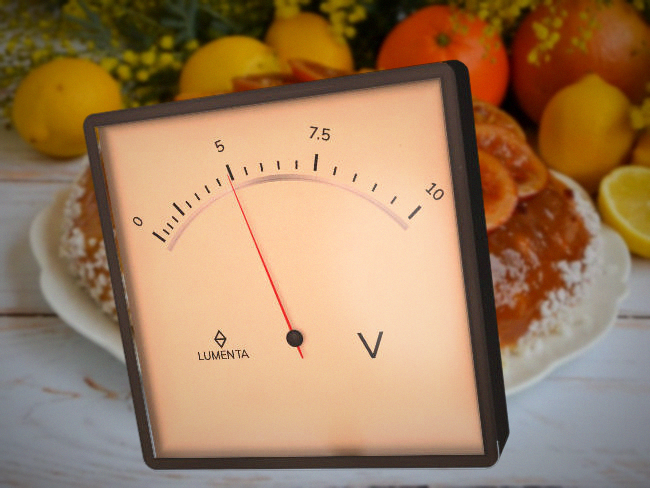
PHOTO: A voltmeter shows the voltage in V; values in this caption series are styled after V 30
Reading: V 5
